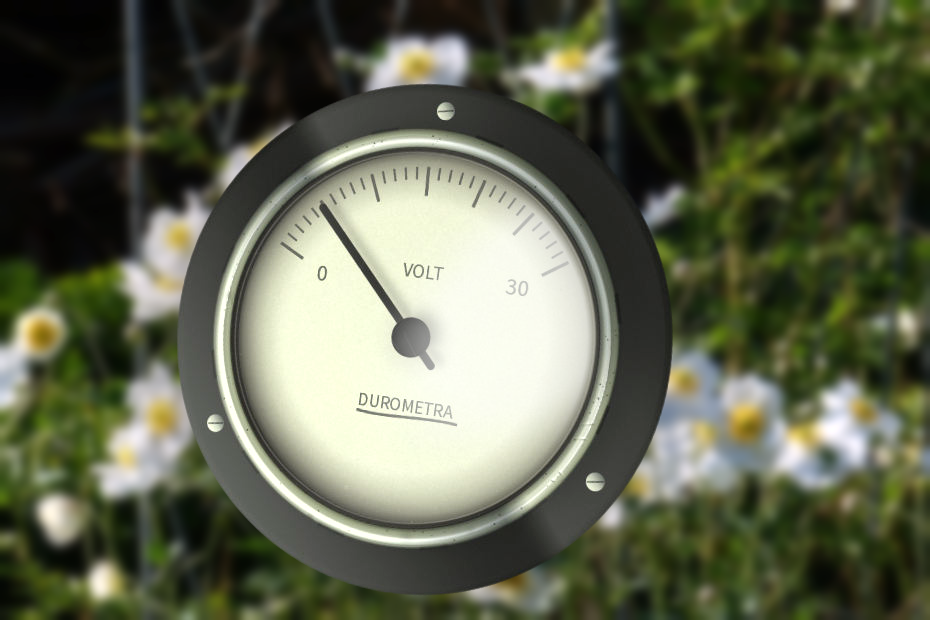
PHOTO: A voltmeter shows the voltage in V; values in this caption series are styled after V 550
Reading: V 5
